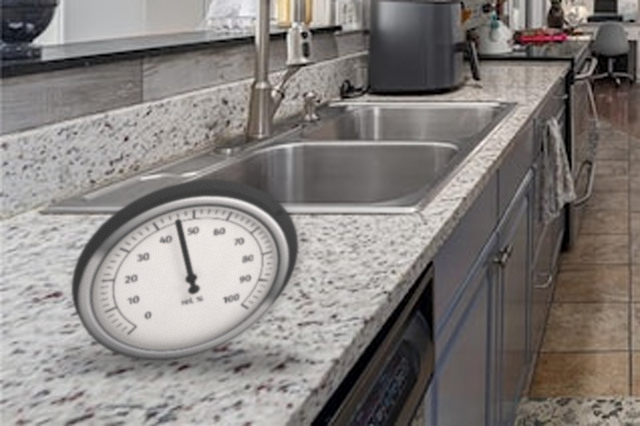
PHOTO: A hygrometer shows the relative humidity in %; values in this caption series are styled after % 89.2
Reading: % 46
